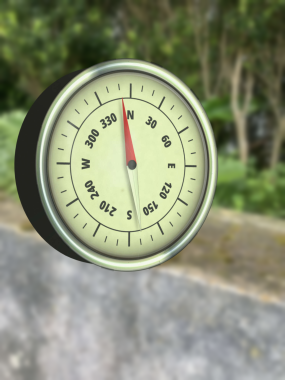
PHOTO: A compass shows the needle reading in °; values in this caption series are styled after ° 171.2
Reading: ° 350
